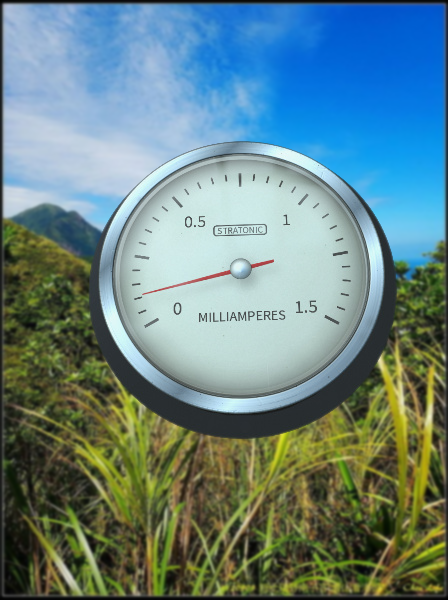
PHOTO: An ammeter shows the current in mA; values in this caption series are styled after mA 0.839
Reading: mA 0.1
